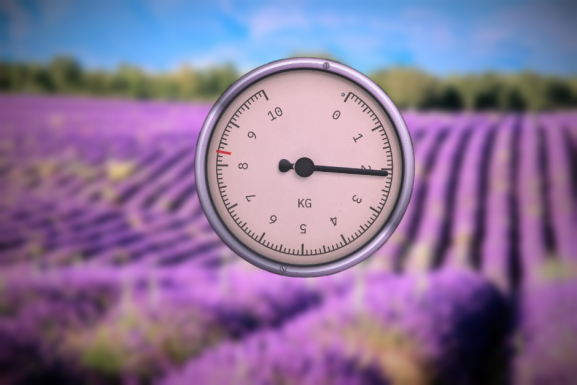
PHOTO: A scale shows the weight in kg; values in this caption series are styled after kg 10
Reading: kg 2.1
